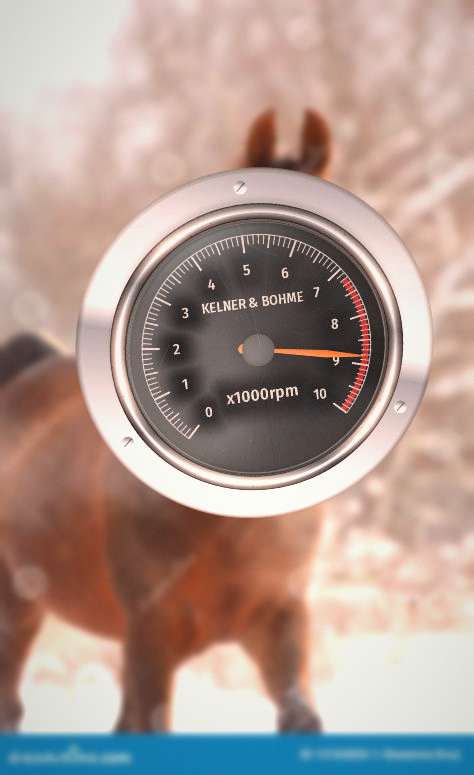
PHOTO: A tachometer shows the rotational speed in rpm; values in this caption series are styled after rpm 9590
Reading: rpm 8800
